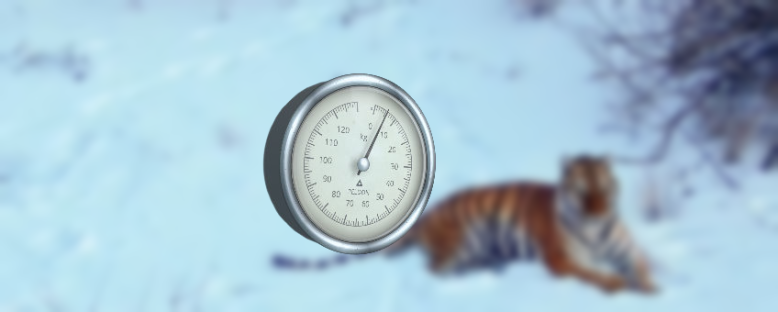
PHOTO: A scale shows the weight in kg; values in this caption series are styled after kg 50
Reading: kg 5
